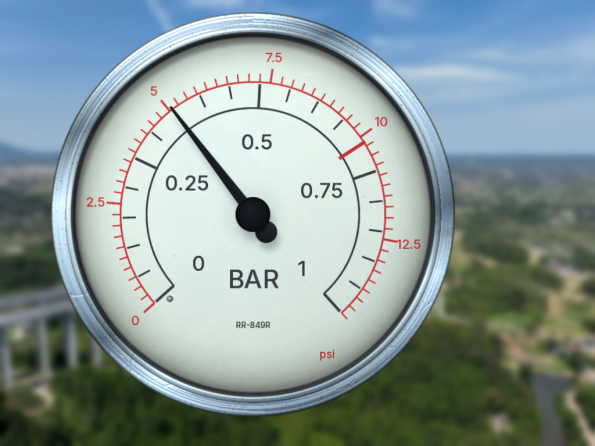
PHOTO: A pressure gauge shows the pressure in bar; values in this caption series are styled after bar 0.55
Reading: bar 0.35
